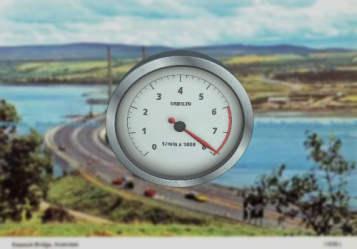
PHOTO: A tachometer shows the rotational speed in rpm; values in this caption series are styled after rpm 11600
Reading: rpm 7800
